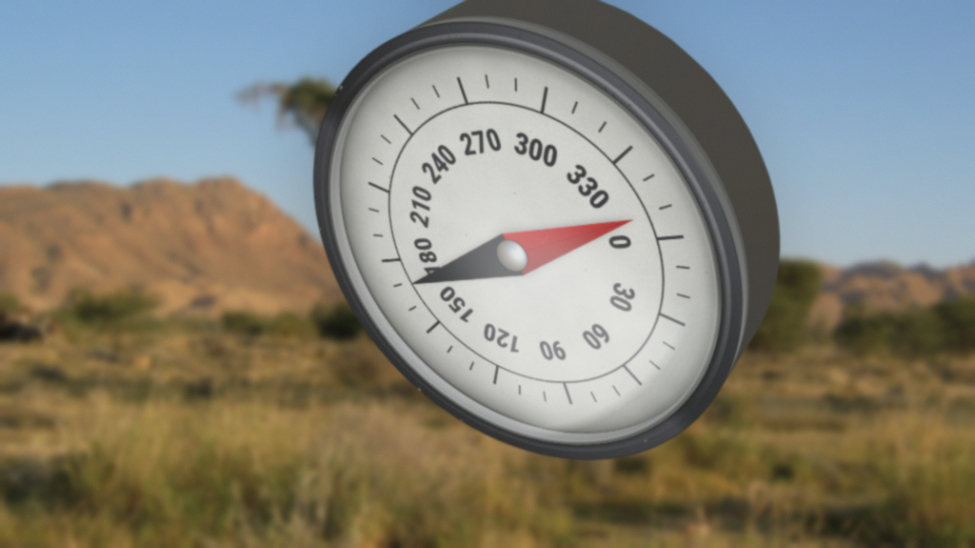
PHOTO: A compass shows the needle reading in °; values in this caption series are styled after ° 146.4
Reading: ° 350
